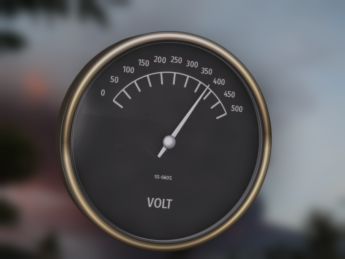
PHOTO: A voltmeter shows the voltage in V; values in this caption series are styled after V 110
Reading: V 375
